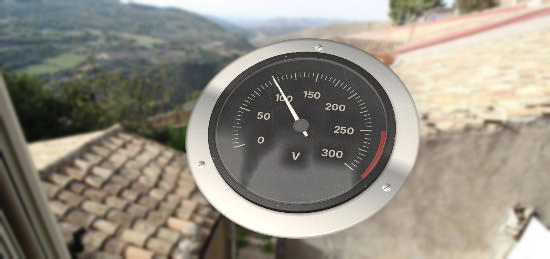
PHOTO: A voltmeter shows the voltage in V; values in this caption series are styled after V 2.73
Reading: V 100
